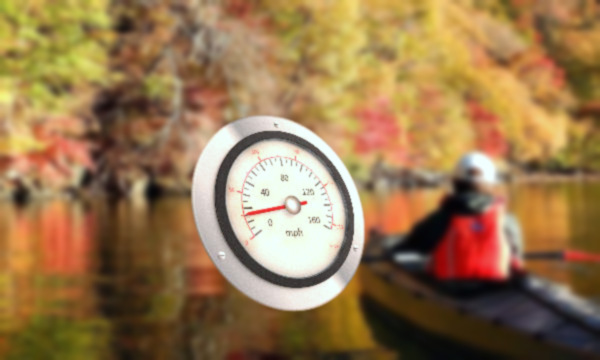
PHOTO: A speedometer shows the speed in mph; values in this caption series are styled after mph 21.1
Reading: mph 15
